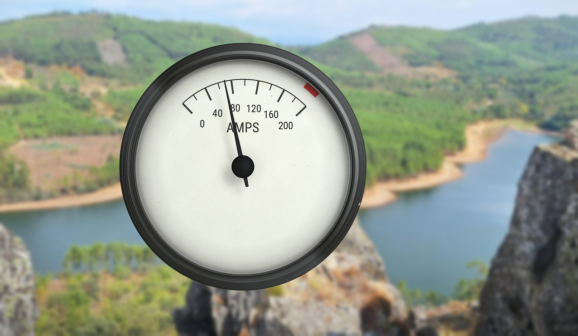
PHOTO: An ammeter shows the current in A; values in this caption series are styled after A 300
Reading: A 70
